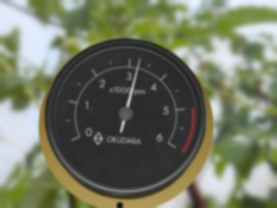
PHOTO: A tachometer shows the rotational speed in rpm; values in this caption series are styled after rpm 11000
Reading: rpm 3250
